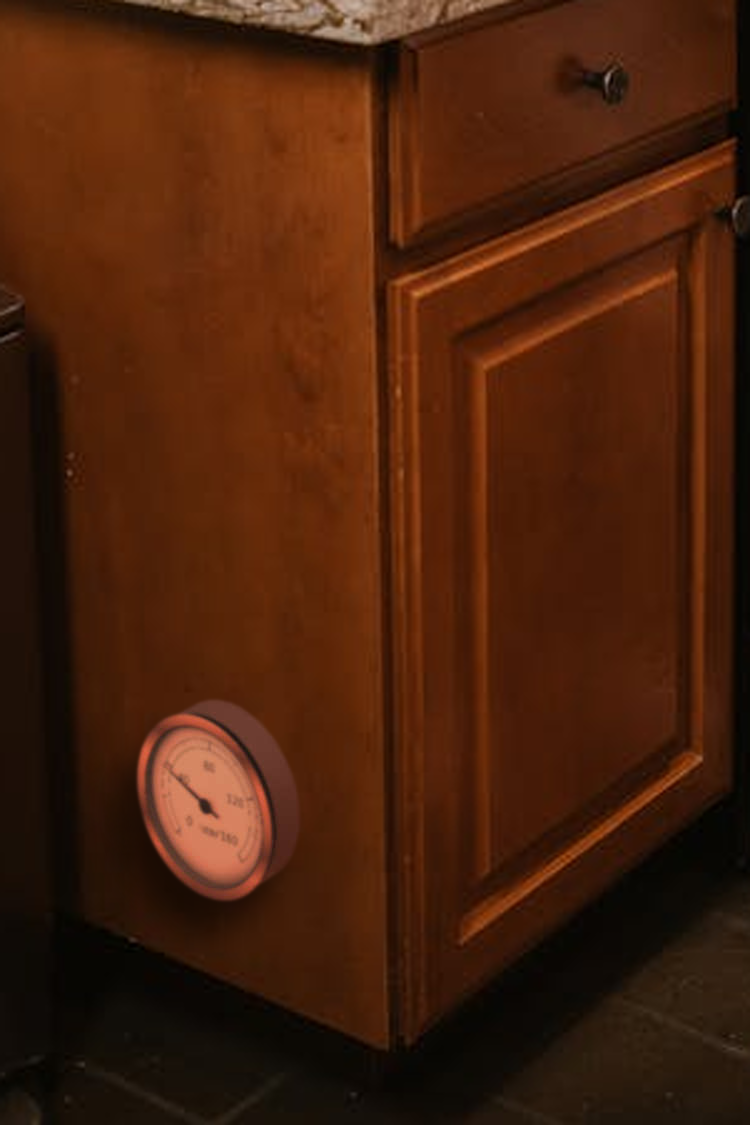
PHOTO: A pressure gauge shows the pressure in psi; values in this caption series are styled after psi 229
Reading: psi 40
